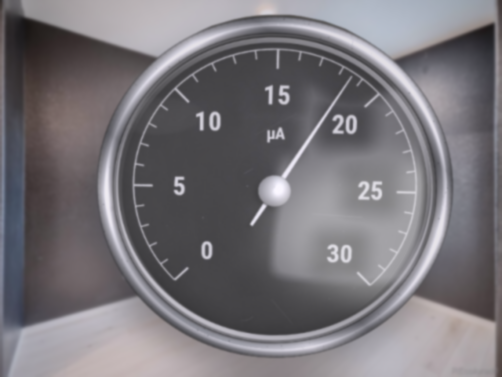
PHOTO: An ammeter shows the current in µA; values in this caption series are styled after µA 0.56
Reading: µA 18.5
